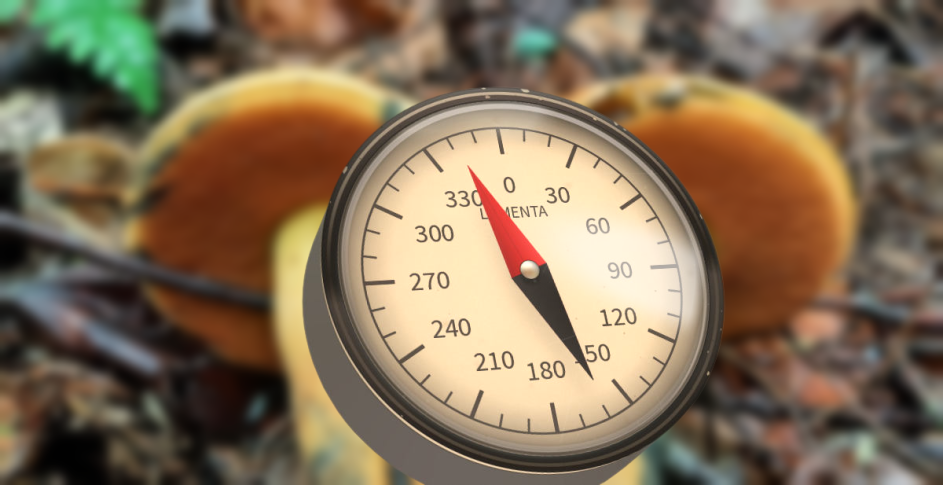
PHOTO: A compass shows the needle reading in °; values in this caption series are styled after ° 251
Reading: ° 340
